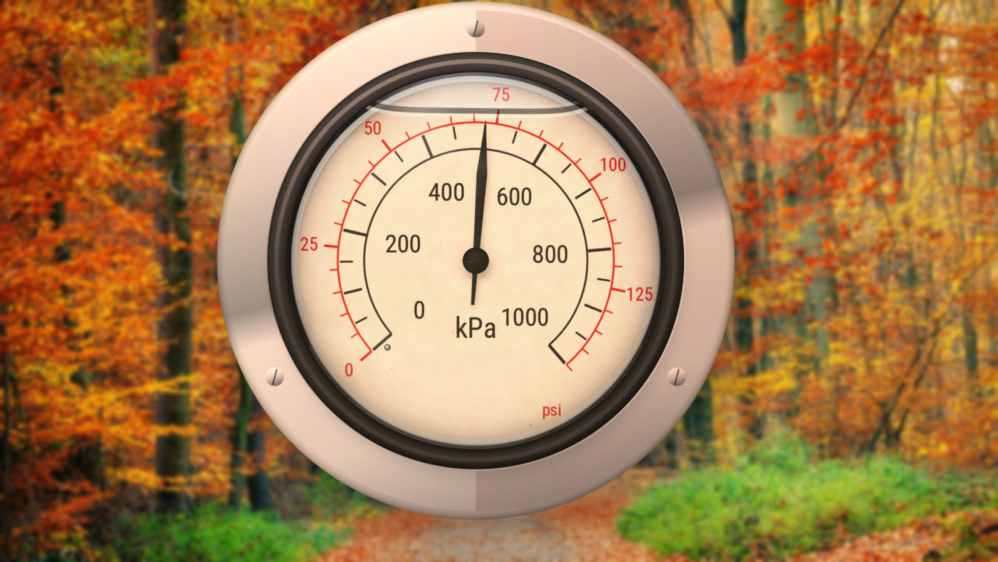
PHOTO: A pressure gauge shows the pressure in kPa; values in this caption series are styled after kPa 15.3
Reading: kPa 500
